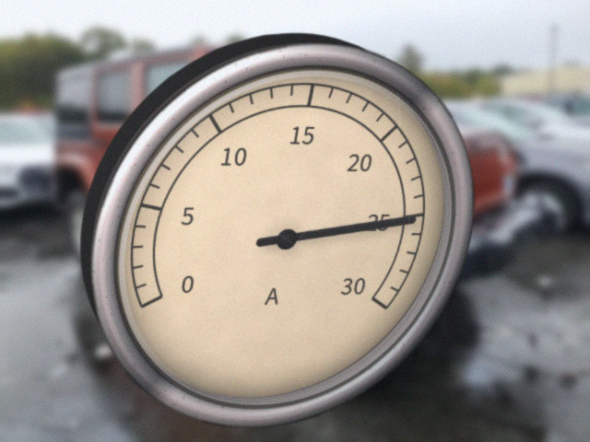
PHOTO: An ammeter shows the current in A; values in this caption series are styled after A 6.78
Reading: A 25
